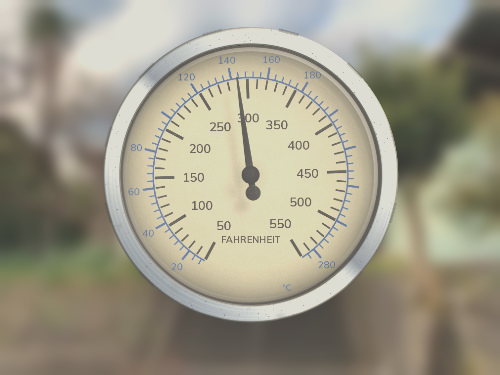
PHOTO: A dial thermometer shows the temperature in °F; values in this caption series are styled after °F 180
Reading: °F 290
